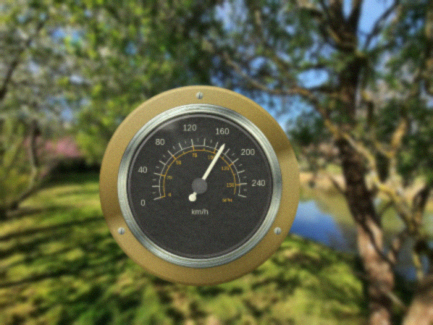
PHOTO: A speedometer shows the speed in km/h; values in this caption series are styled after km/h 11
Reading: km/h 170
